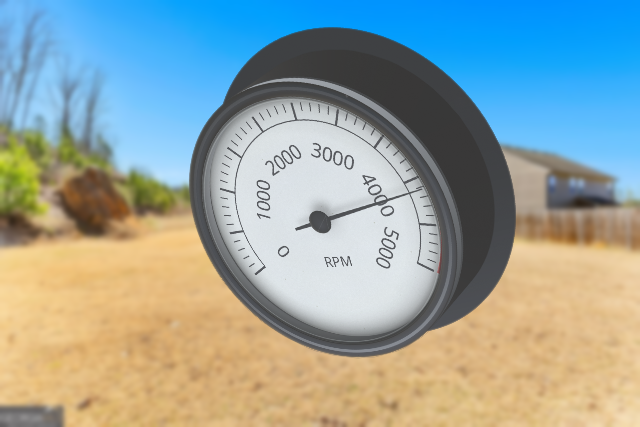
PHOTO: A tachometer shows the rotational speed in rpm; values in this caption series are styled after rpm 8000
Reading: rpm 4100
